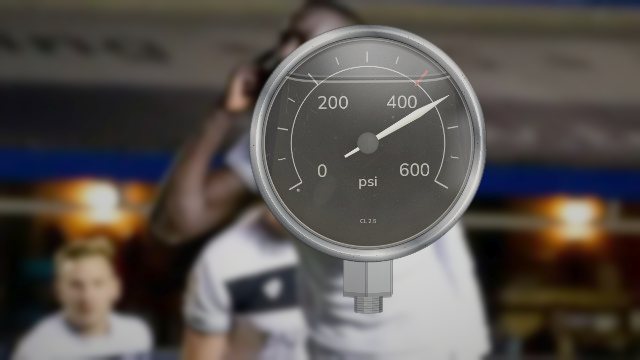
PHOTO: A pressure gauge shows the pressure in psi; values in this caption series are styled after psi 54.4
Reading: psi 450
